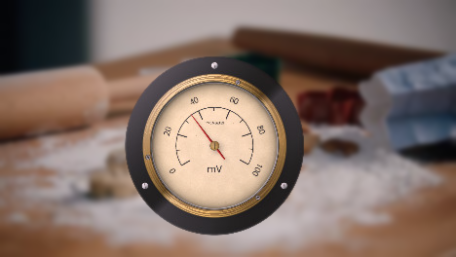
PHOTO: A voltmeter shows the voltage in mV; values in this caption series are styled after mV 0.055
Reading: mV 35
